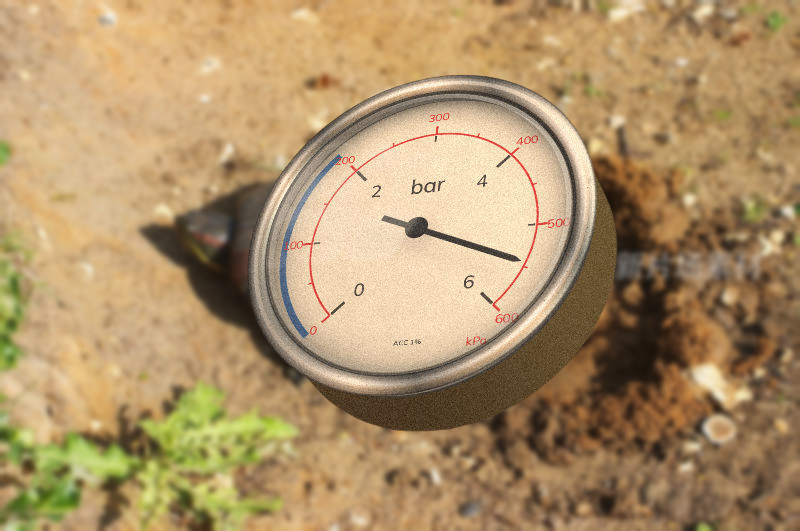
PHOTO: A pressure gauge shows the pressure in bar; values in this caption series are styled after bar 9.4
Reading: bar 5.5
